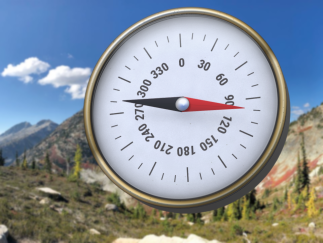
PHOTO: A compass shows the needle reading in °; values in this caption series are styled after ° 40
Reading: ° 100
